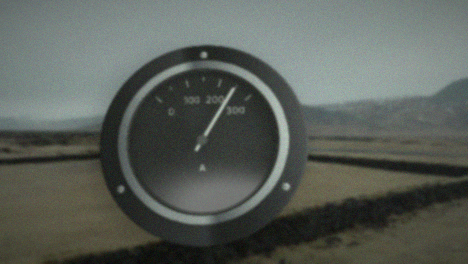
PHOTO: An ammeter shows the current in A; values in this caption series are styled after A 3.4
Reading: A 250
